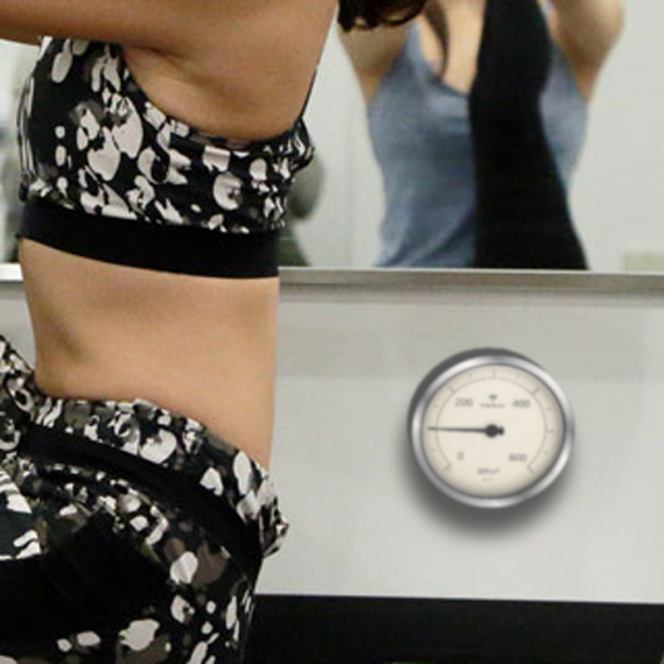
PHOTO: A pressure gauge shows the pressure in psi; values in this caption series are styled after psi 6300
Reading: psi 100
